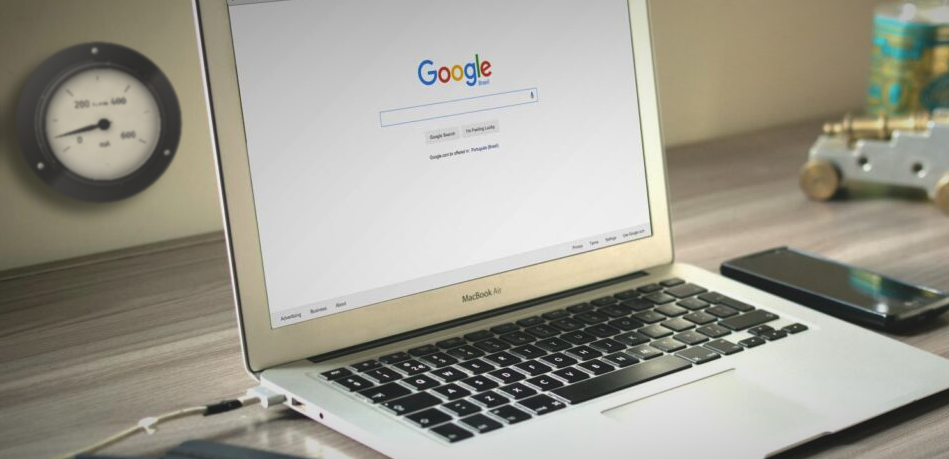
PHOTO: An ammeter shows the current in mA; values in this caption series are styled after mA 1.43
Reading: mA 50
